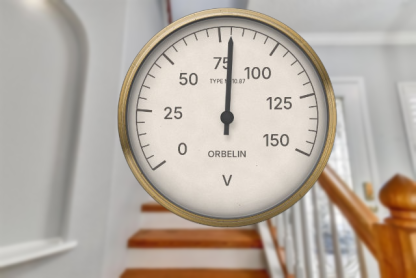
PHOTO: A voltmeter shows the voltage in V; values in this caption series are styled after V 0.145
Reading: V 80
